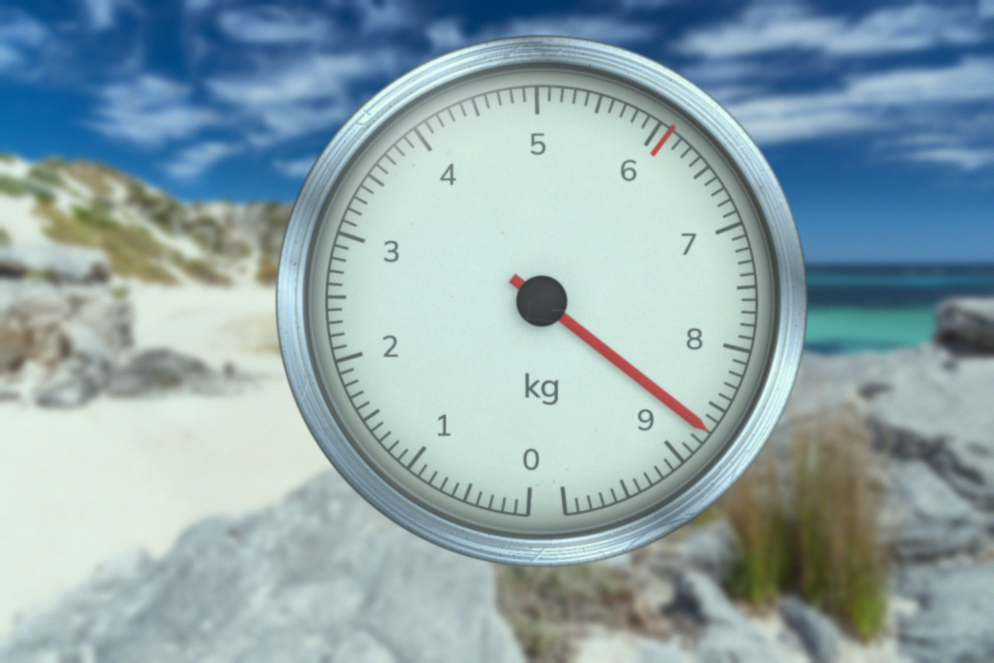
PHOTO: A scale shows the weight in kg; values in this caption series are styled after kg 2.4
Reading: kg 8.7
